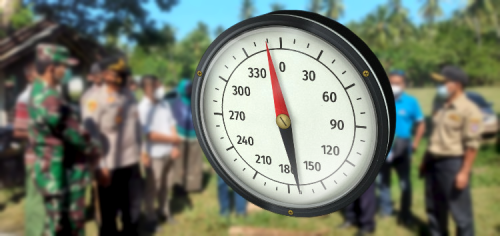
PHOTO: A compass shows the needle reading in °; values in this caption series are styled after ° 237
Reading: ° 350
